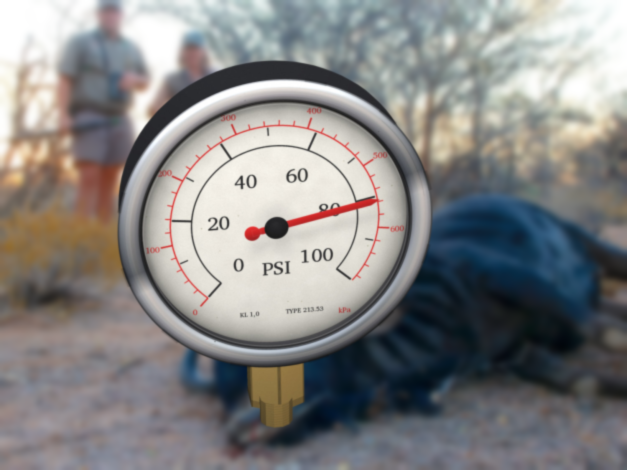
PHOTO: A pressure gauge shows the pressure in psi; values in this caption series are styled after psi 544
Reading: psi 80
